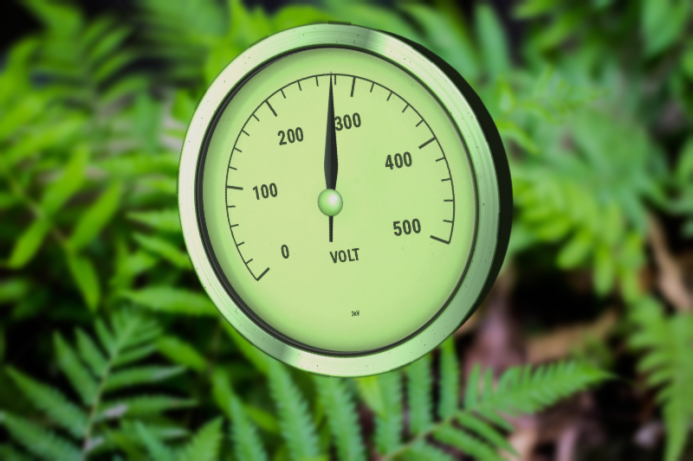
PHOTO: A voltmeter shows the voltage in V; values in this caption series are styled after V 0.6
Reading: V 280
